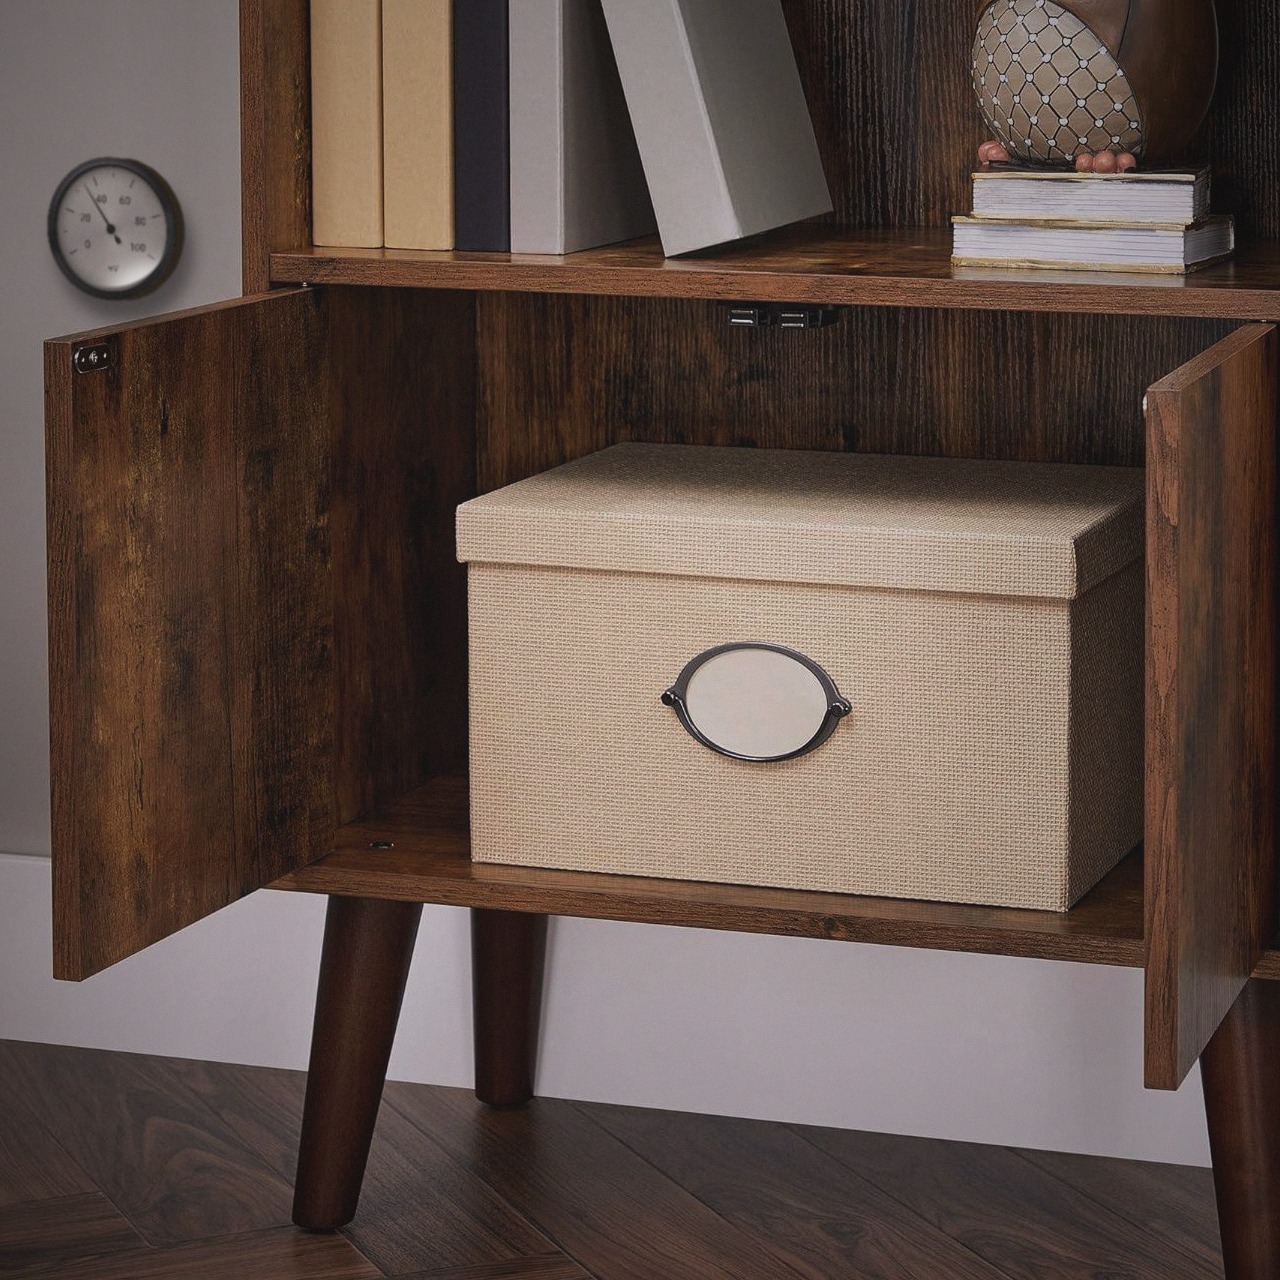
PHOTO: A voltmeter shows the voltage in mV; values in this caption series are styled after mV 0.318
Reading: mV 35
